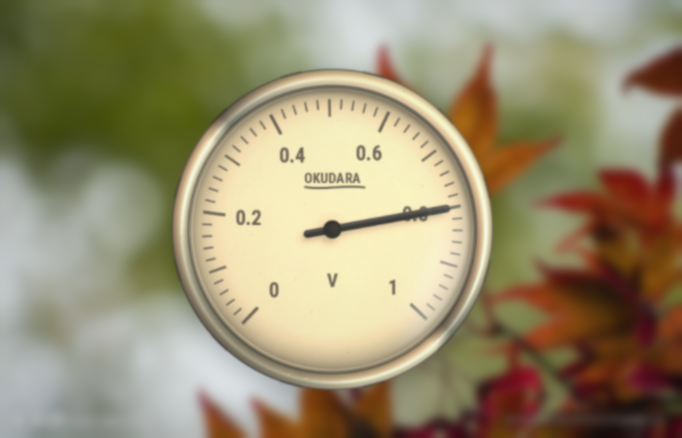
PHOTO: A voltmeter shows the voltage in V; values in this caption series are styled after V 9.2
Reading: V 0.8
